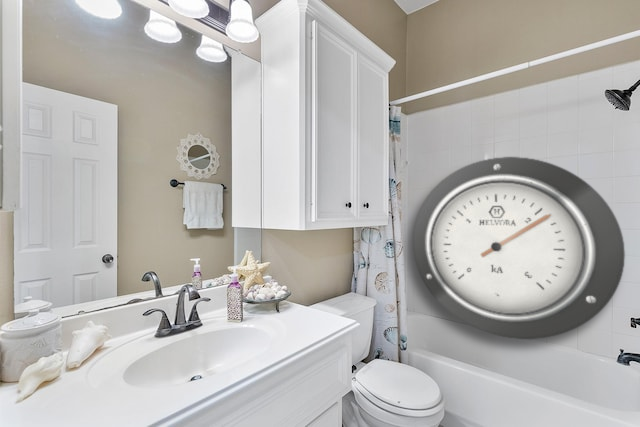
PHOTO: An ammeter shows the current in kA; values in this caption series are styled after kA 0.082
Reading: kA 2.1
